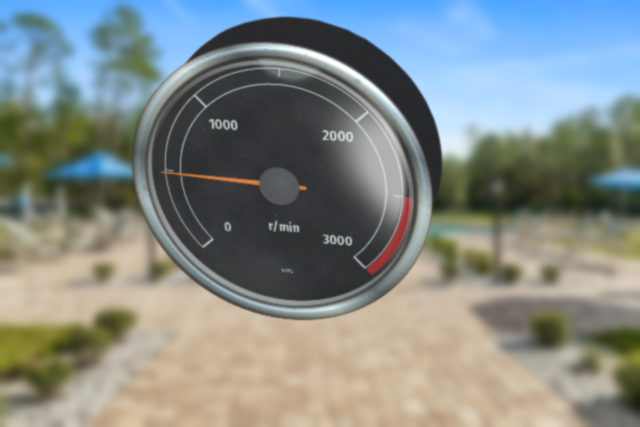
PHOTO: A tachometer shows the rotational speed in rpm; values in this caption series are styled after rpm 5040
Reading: rpm 500
